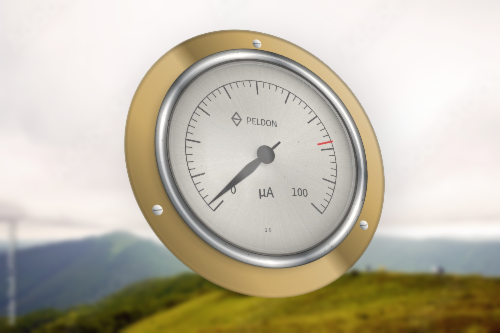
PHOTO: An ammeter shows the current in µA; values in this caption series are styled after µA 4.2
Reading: µA 2
